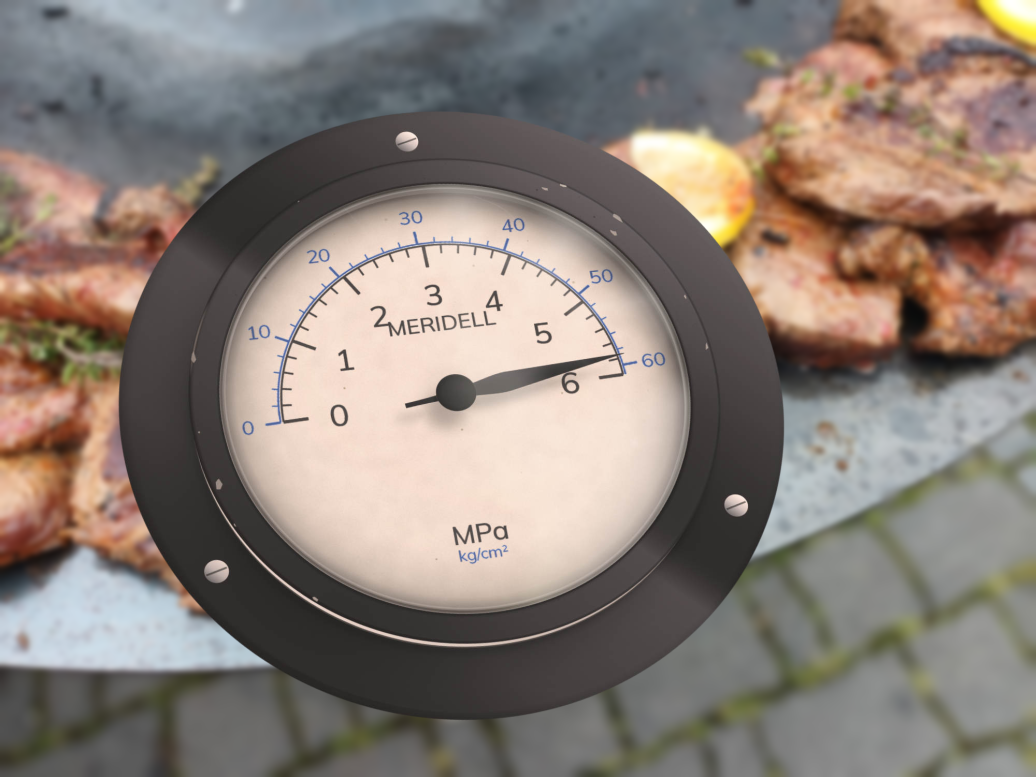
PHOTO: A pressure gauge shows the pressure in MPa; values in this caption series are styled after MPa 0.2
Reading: MPa 5.8
